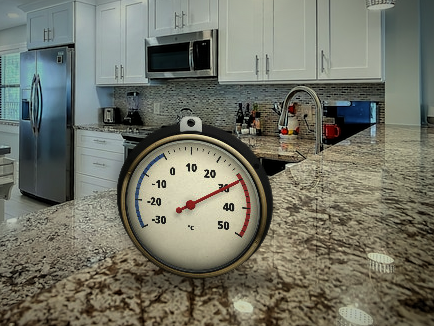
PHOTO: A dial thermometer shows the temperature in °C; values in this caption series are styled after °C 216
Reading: °C 30
